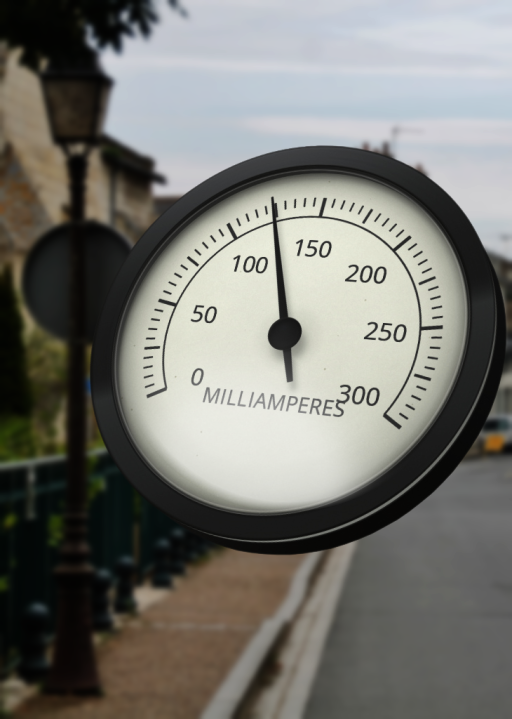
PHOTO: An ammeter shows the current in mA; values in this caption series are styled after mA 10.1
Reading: mA 125
